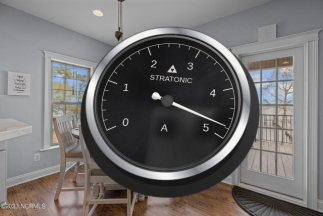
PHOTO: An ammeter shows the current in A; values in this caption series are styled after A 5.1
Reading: A 4.8
